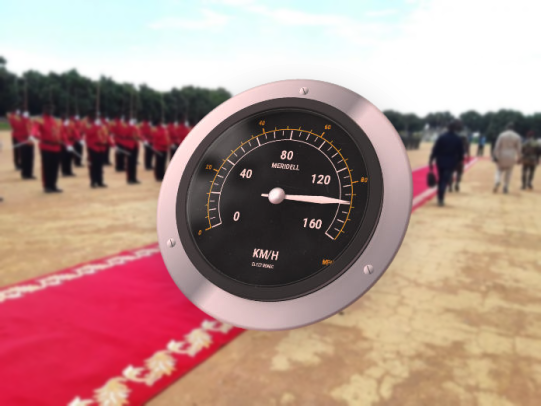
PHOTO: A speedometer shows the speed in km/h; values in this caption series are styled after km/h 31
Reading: km/h 140
